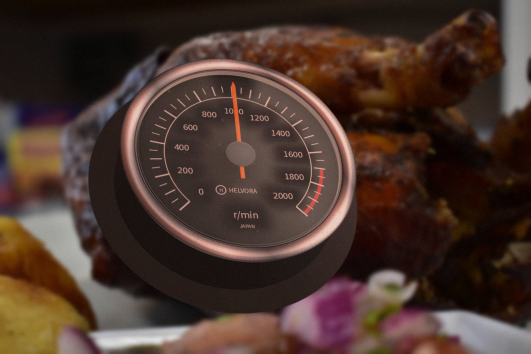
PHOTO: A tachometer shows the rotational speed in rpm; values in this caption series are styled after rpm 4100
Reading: rpm 1000
